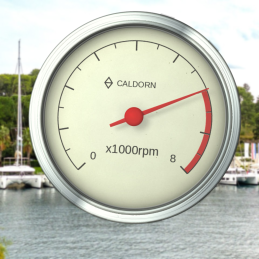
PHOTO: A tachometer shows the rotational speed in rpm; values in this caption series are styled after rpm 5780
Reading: rpm 6000
